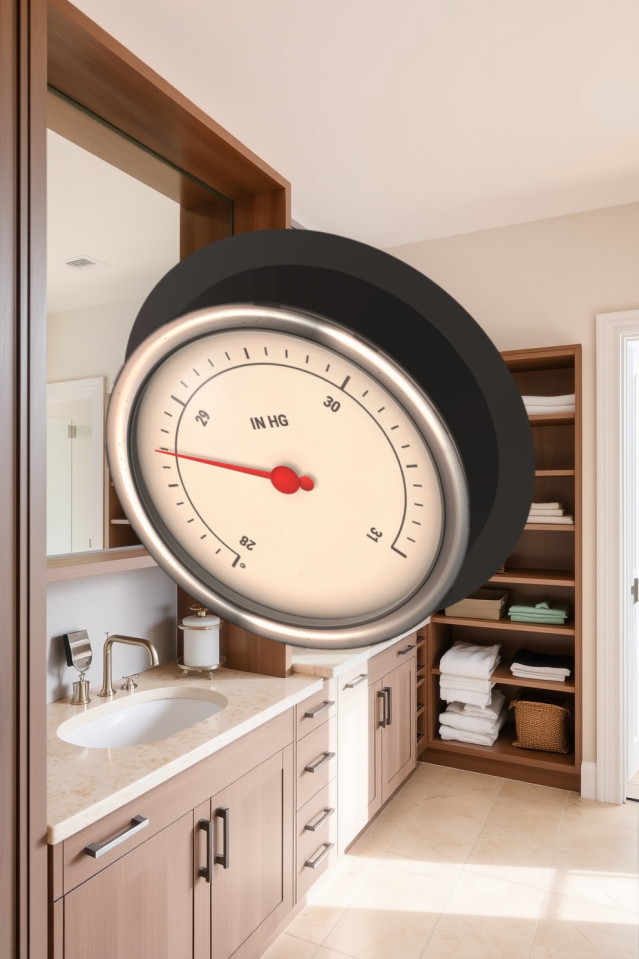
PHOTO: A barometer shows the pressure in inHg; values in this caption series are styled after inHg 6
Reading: inHg 28.7
